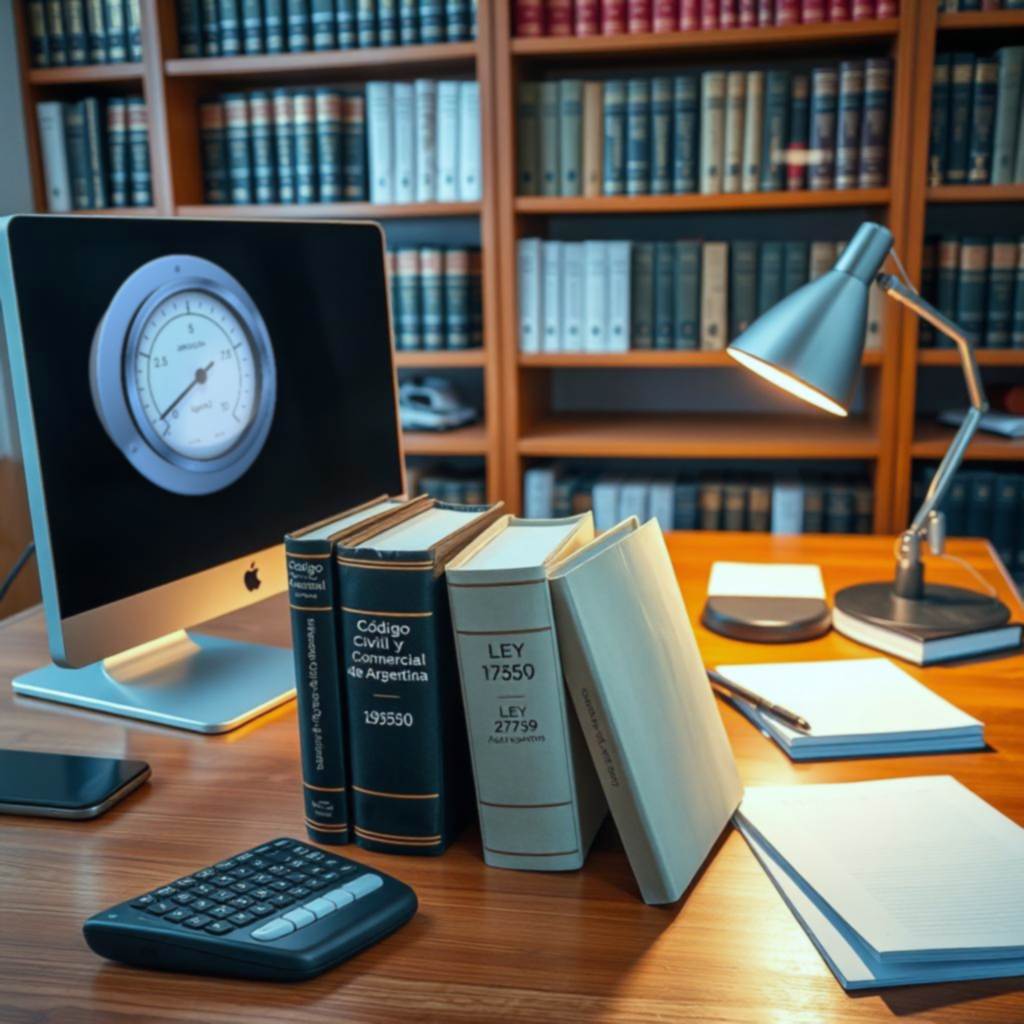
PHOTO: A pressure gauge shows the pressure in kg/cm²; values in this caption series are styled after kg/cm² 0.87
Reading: kg/cm² 0.5
